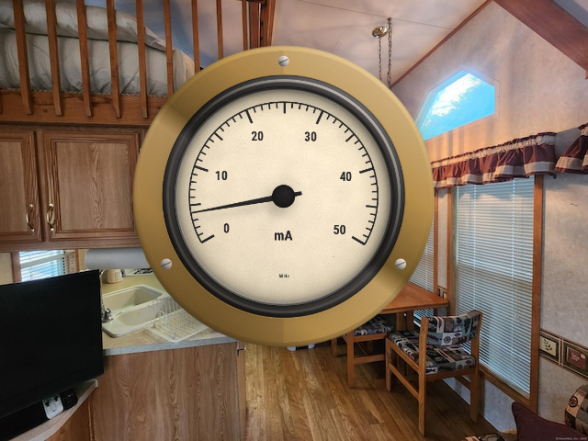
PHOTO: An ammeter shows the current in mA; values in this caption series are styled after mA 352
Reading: mA 4
